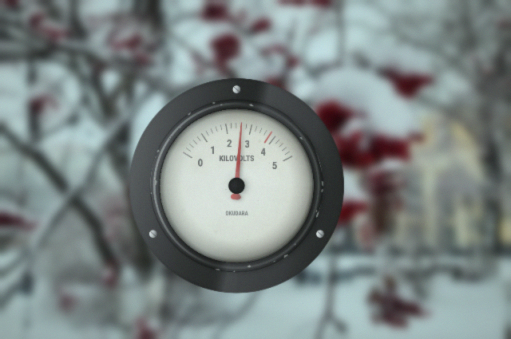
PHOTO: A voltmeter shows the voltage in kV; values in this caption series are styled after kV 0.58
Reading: kV 2.6
